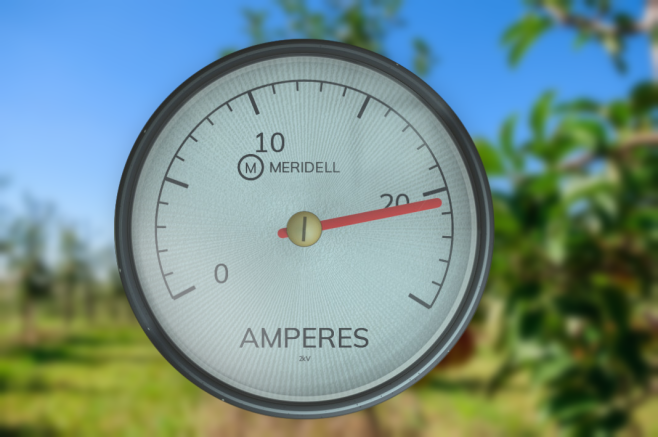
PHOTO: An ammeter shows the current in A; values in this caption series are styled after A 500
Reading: A 20.5
